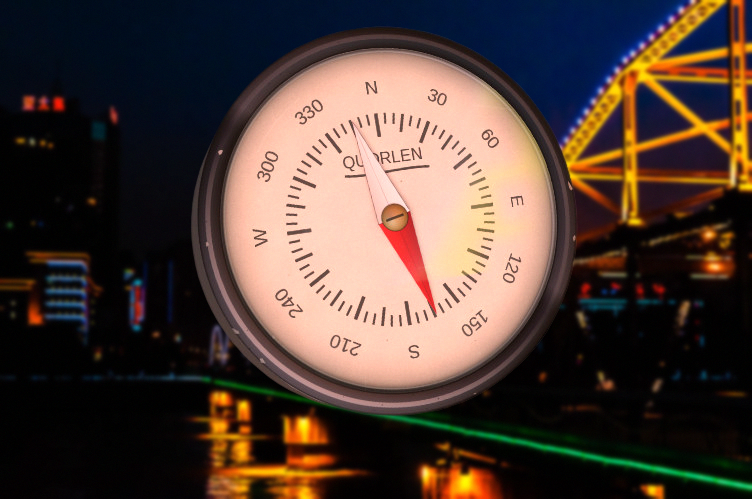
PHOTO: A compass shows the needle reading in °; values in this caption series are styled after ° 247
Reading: ° 165
